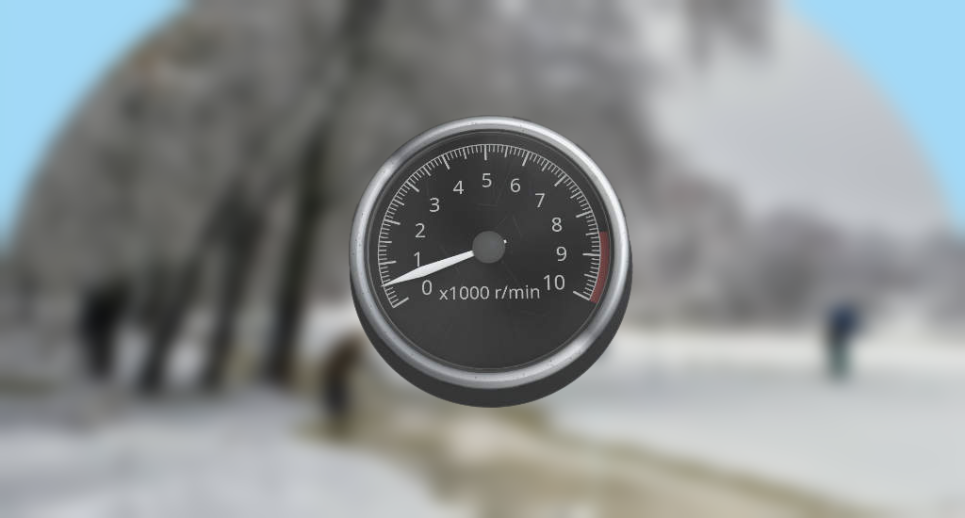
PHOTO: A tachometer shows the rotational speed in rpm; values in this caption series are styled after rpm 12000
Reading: rpm 500
